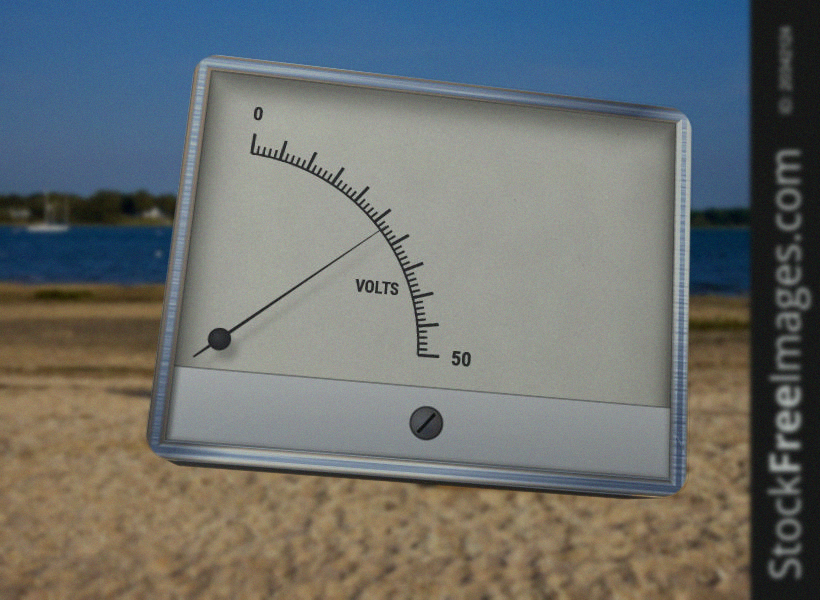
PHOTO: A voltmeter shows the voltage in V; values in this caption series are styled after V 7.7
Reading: V 27
